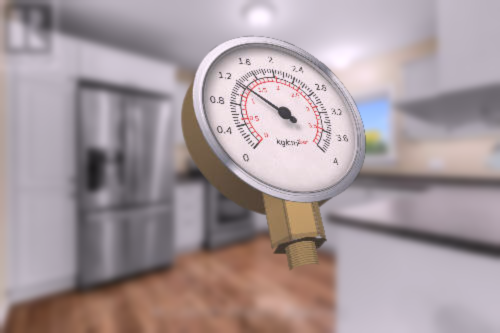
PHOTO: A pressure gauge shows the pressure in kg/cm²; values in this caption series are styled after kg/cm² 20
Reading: kg/cm² 1.2
